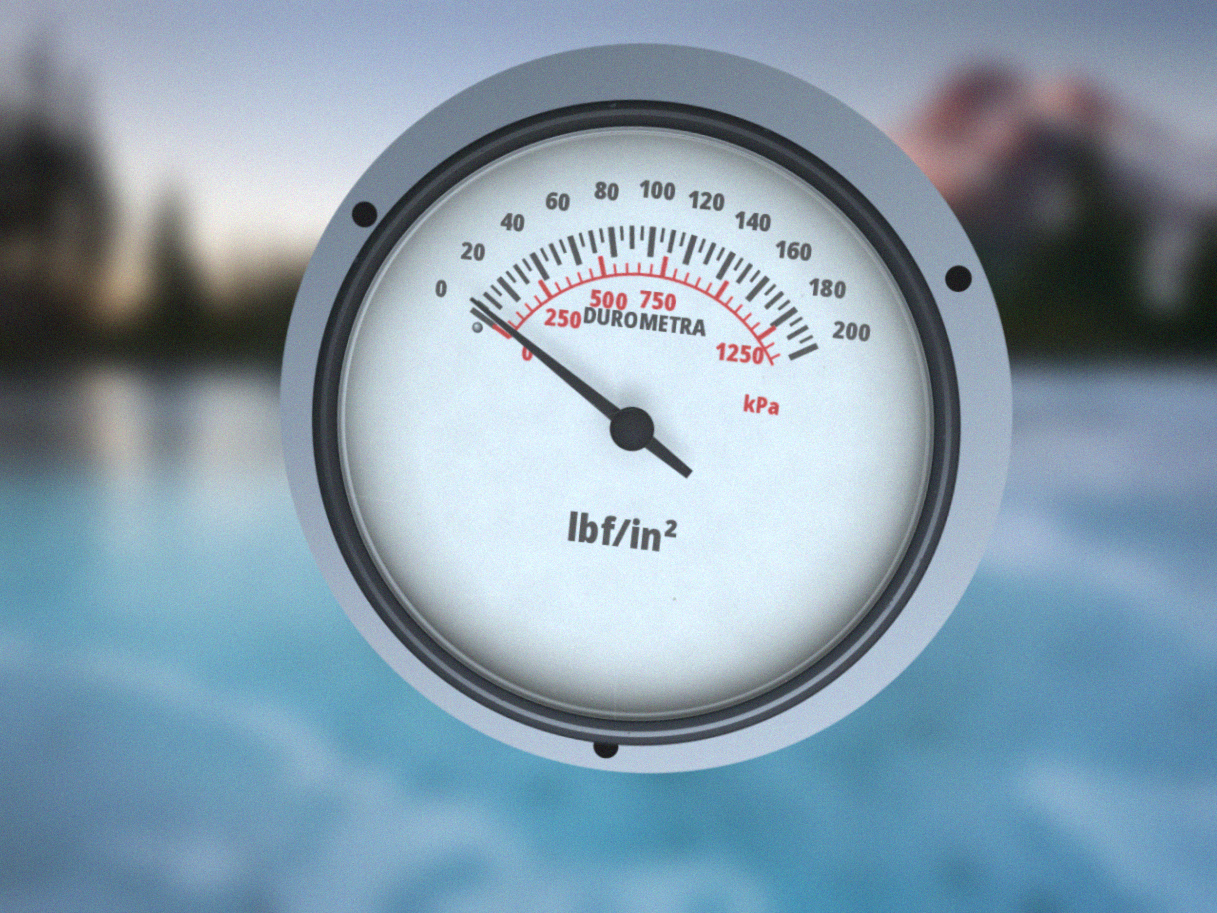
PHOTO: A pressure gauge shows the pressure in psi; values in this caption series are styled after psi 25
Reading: psi 5
